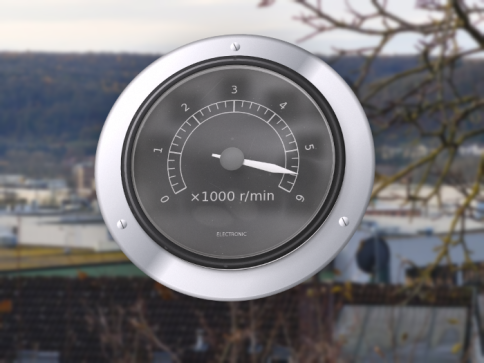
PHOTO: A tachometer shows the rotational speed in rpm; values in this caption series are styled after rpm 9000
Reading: rpm 5600
